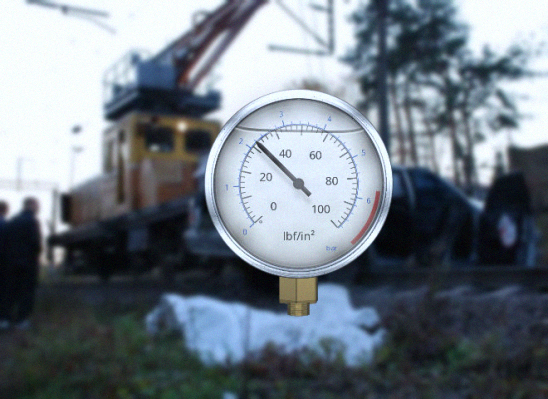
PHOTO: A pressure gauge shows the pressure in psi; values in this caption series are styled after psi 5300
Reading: psi 32
